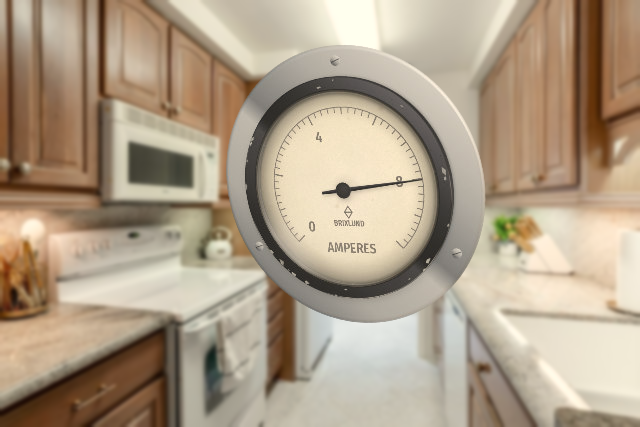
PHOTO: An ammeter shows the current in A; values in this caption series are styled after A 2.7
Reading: A 8
